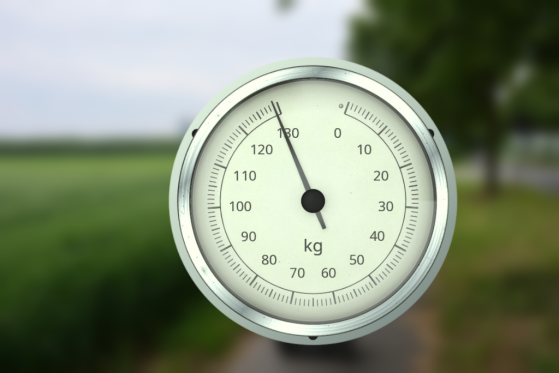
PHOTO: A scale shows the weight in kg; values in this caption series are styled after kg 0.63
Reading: kg 129
